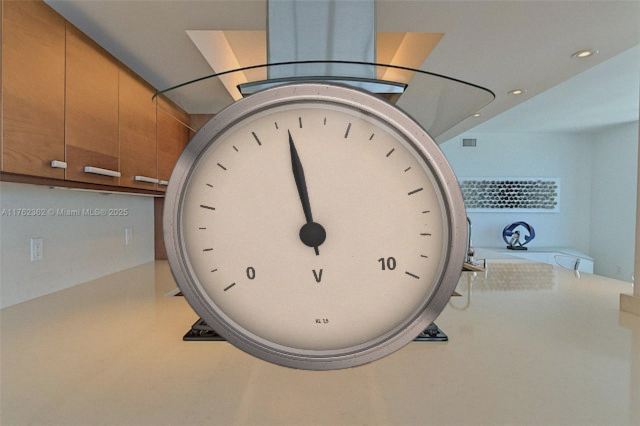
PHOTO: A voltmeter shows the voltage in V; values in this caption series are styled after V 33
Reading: V 4.75
